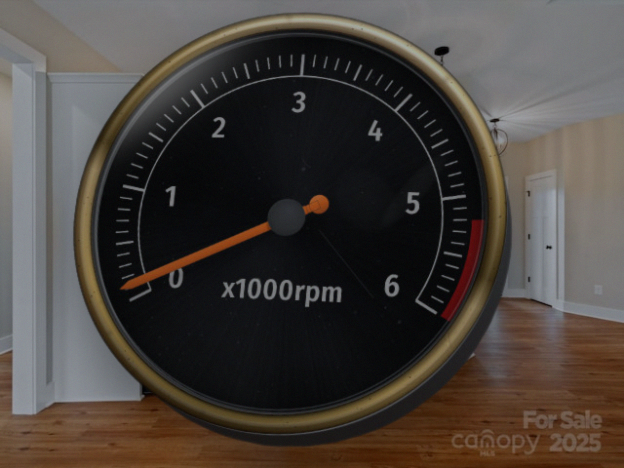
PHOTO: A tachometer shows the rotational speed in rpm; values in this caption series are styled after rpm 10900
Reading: rpm 100
